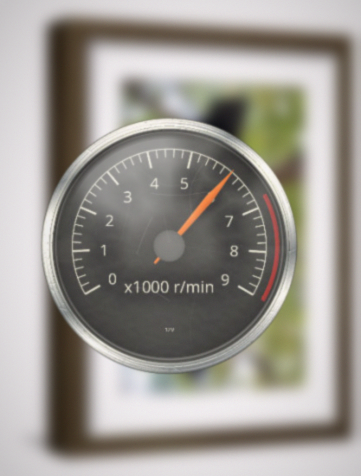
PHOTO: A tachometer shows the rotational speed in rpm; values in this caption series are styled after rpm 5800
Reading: rpm 6000
